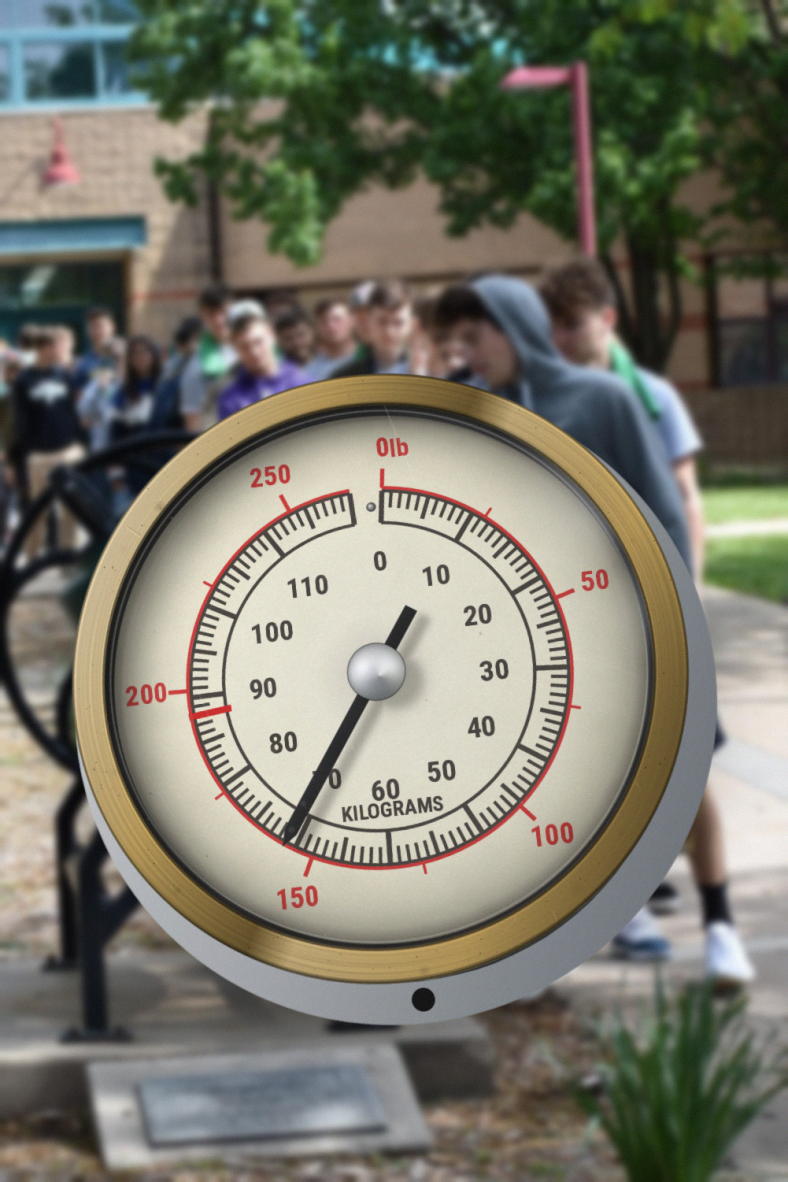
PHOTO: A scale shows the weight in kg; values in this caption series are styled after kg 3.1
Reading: kg 71
